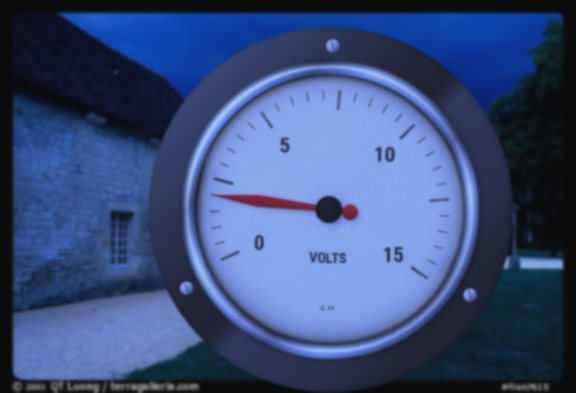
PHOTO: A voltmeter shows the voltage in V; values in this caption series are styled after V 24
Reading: V 2
